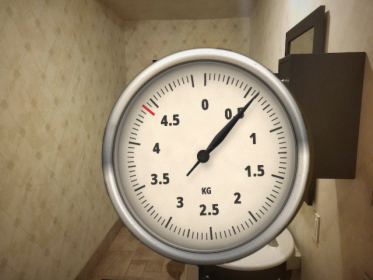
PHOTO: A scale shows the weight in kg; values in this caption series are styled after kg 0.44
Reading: kg 0.6
